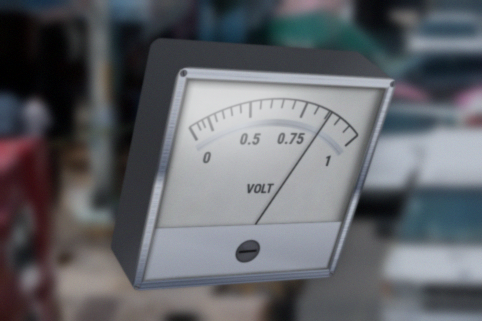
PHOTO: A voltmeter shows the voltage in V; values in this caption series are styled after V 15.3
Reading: V 0.85
